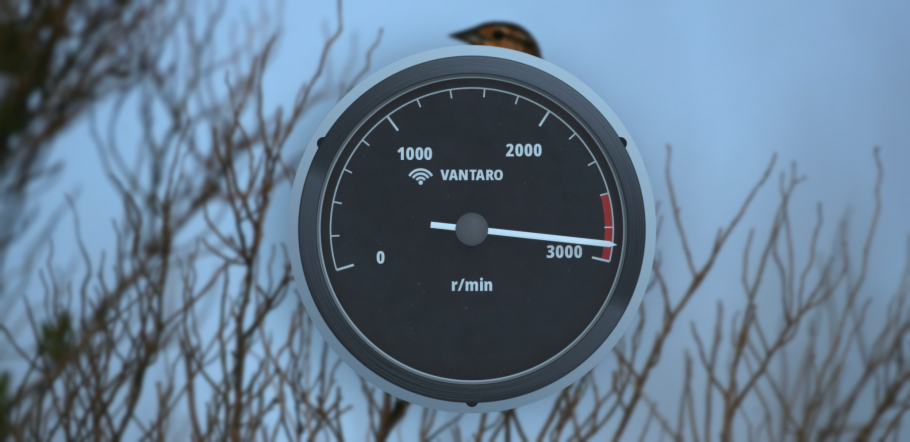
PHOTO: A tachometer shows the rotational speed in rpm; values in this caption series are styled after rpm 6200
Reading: rpm 2900
